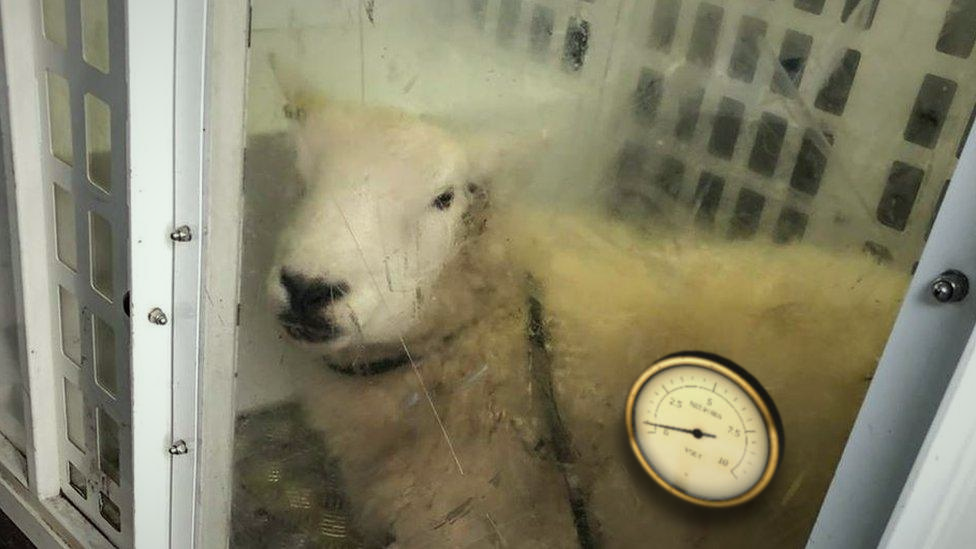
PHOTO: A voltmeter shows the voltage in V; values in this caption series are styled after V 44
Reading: V 0.5
